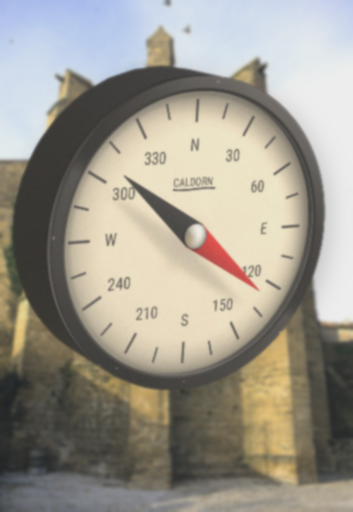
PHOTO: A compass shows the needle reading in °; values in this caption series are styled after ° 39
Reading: ° 127.5
